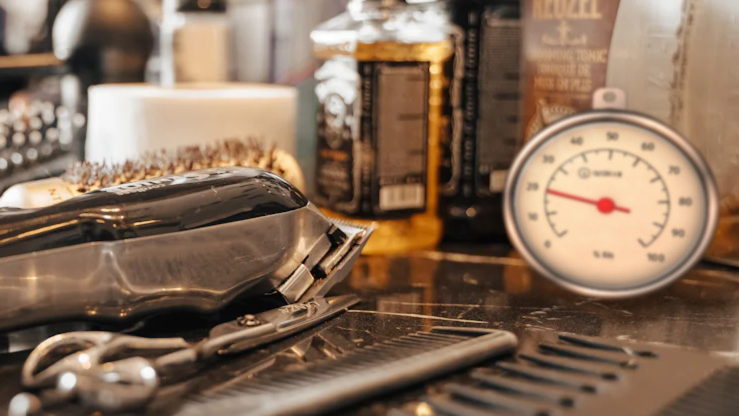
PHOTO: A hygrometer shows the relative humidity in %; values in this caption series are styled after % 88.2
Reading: % 20
